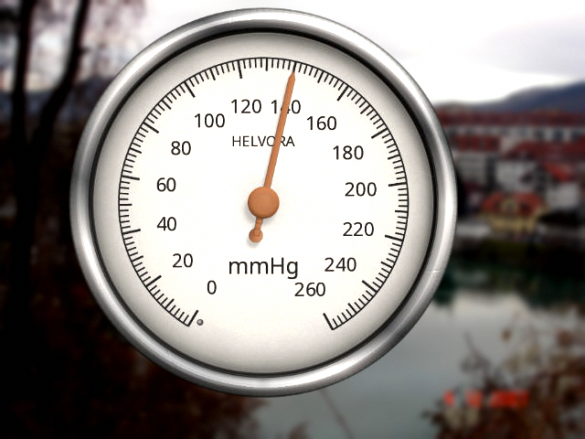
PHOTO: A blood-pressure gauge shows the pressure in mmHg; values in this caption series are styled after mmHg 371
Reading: mmHg 140
